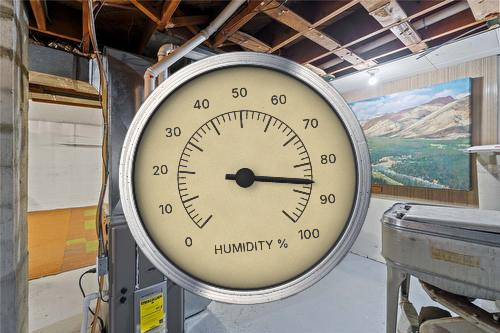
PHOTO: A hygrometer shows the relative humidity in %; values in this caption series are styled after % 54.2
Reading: % 86
